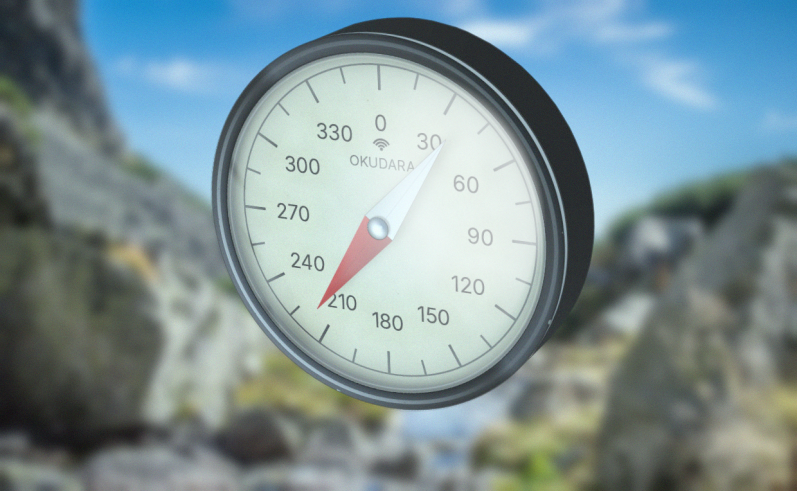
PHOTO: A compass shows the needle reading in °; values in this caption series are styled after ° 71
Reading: ° 217.5
